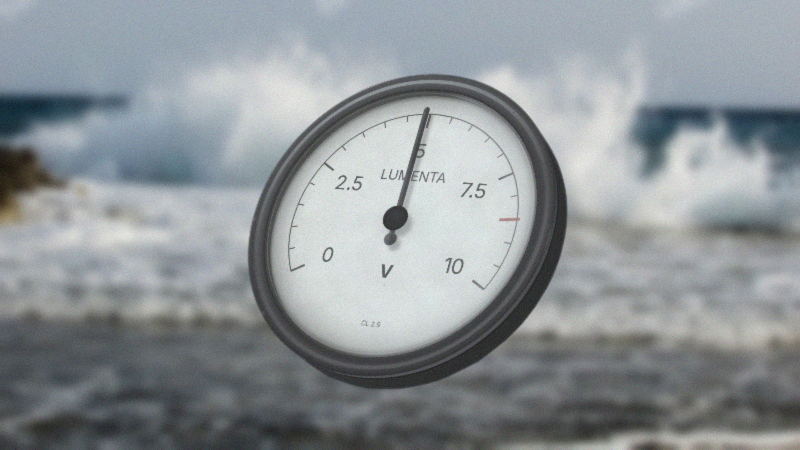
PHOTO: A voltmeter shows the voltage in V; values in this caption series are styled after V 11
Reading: V 5
